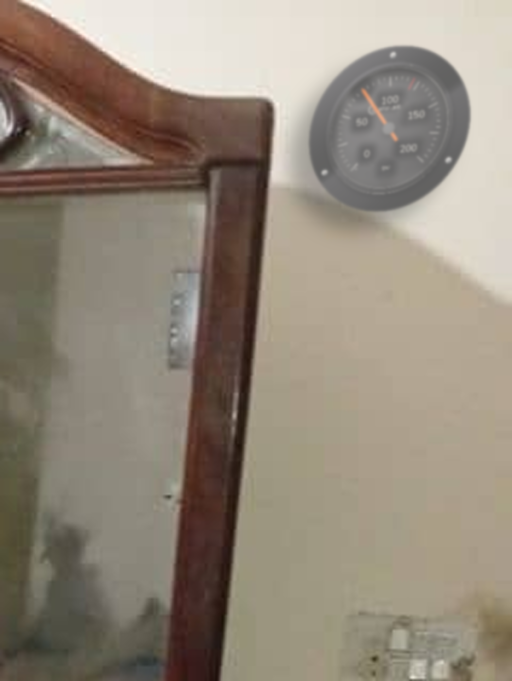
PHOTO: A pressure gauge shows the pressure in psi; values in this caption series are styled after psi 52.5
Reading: psi 75
